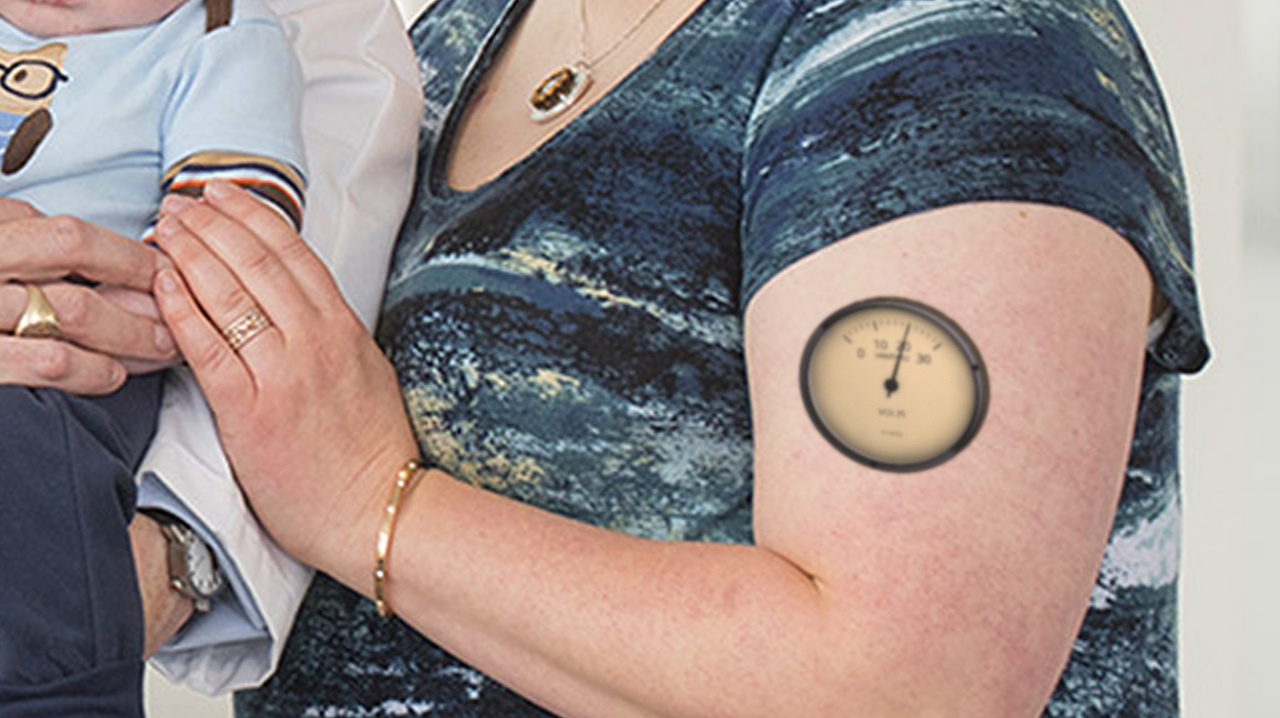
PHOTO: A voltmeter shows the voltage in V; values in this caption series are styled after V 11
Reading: V 20
